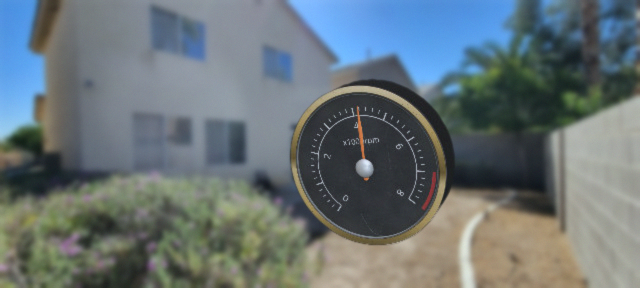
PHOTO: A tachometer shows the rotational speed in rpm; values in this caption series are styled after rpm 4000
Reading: rpm 4200
